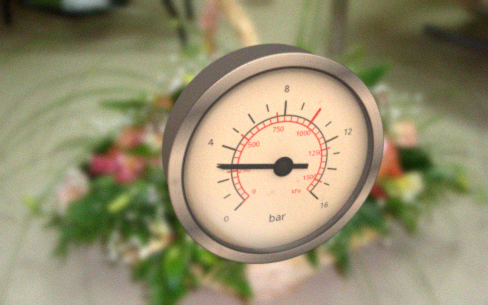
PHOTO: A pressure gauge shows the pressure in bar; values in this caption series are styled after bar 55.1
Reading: bar 3
